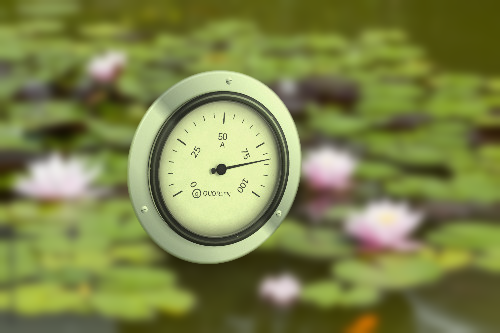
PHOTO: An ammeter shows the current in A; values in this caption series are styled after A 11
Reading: A 82.5
